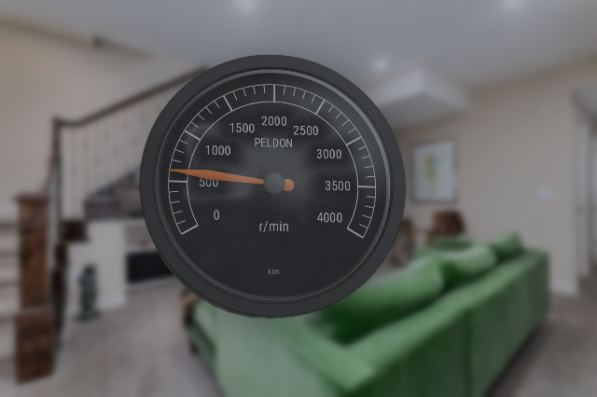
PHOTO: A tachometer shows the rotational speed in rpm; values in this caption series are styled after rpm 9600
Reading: rpm 600
